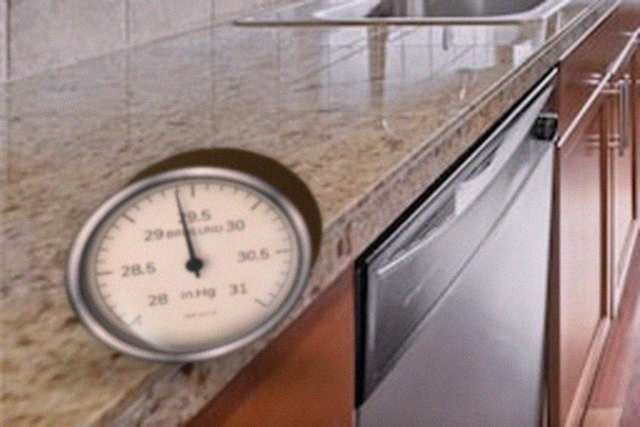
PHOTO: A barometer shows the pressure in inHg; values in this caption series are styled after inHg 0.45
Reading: inHg 29.4
